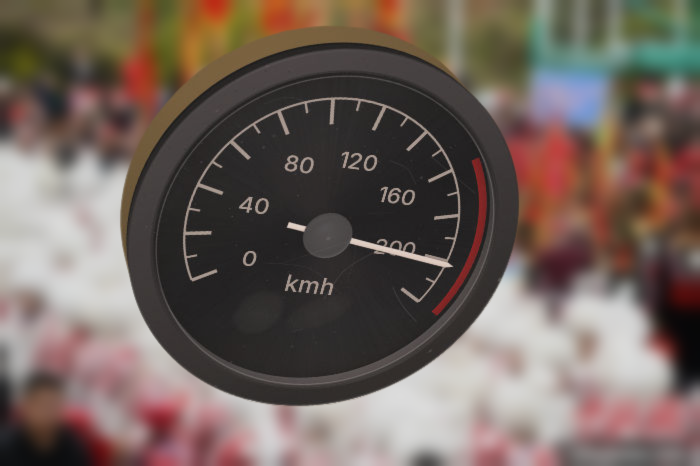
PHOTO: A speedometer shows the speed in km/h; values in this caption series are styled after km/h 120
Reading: km/h 200
